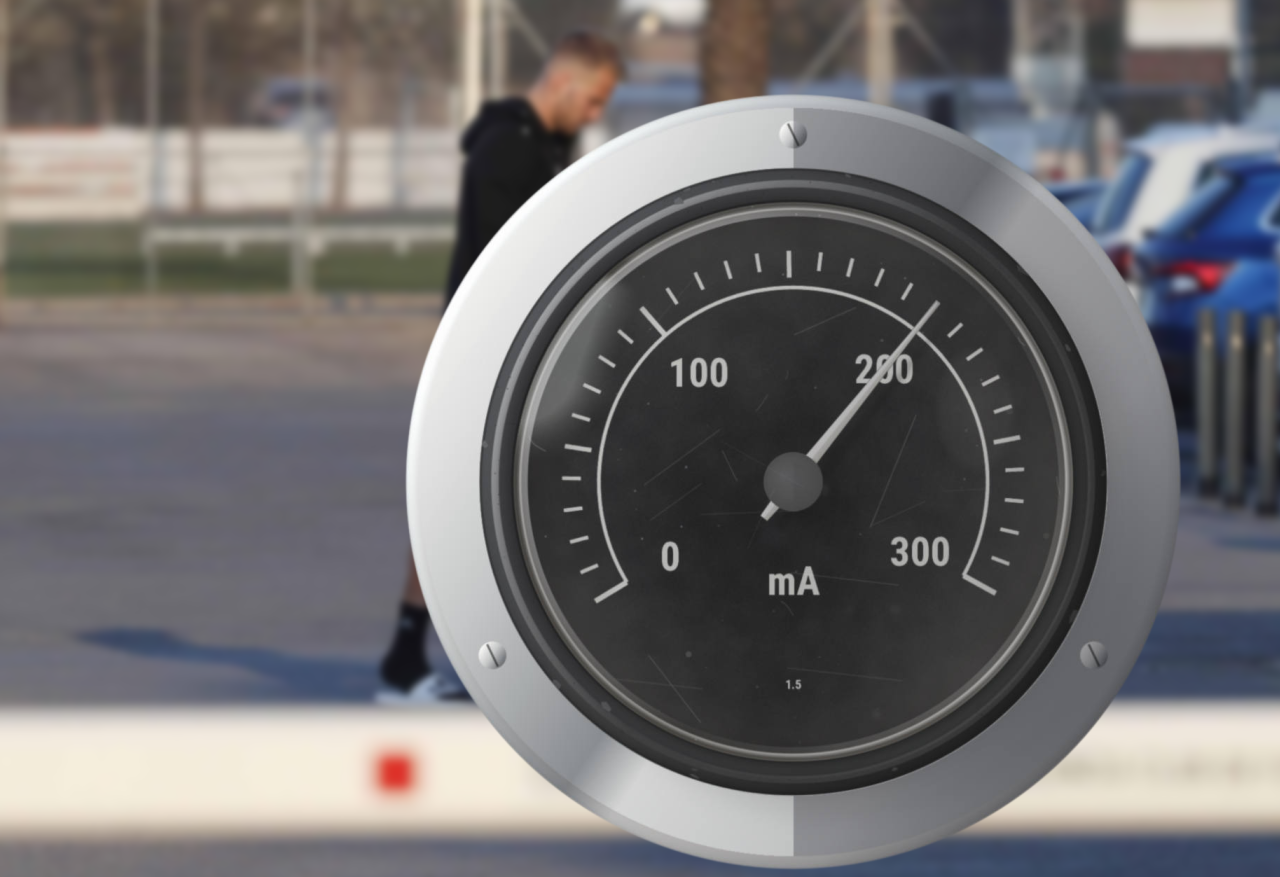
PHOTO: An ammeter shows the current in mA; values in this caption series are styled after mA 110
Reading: mA 200
